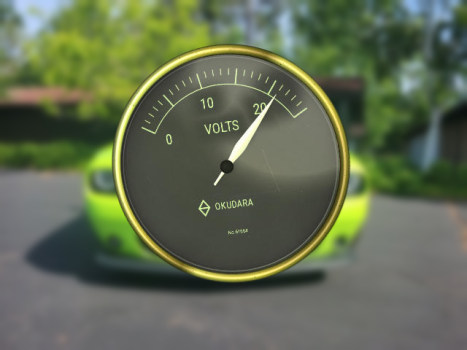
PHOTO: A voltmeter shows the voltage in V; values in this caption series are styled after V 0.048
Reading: V 21
